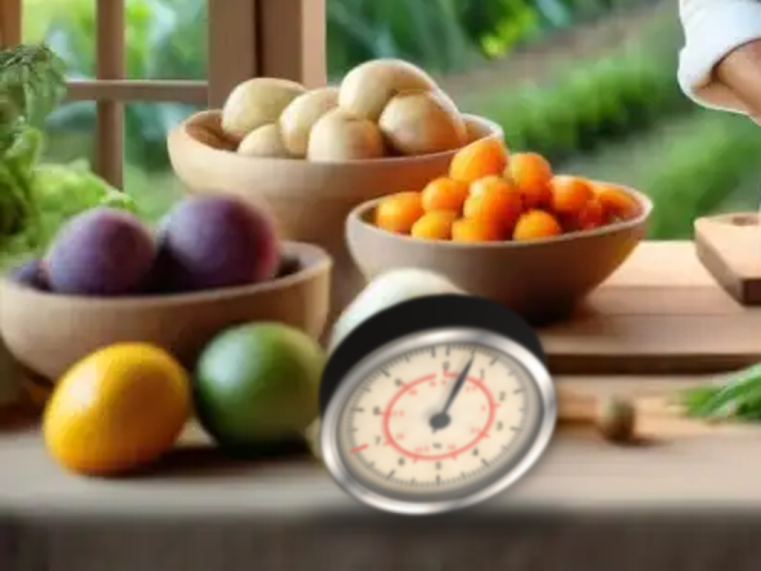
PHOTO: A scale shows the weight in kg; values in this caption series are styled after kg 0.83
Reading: kg 0.5
